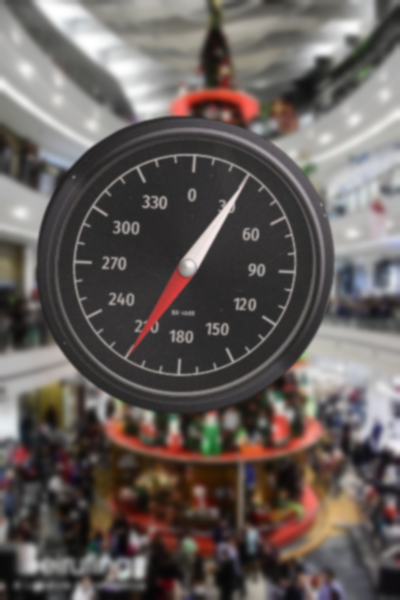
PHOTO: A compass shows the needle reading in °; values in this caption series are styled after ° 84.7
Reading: ° 210
